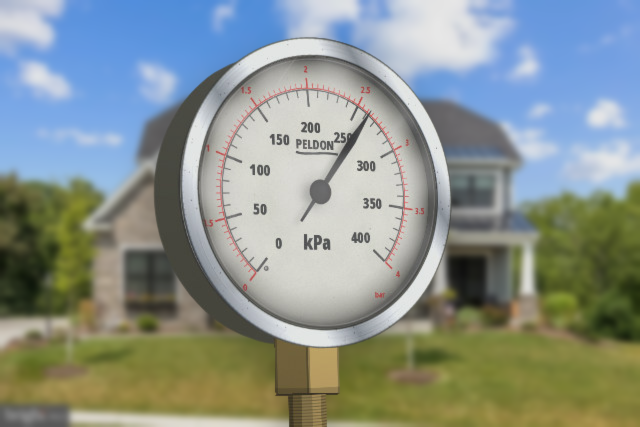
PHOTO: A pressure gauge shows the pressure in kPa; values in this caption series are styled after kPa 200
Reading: kPa 260
